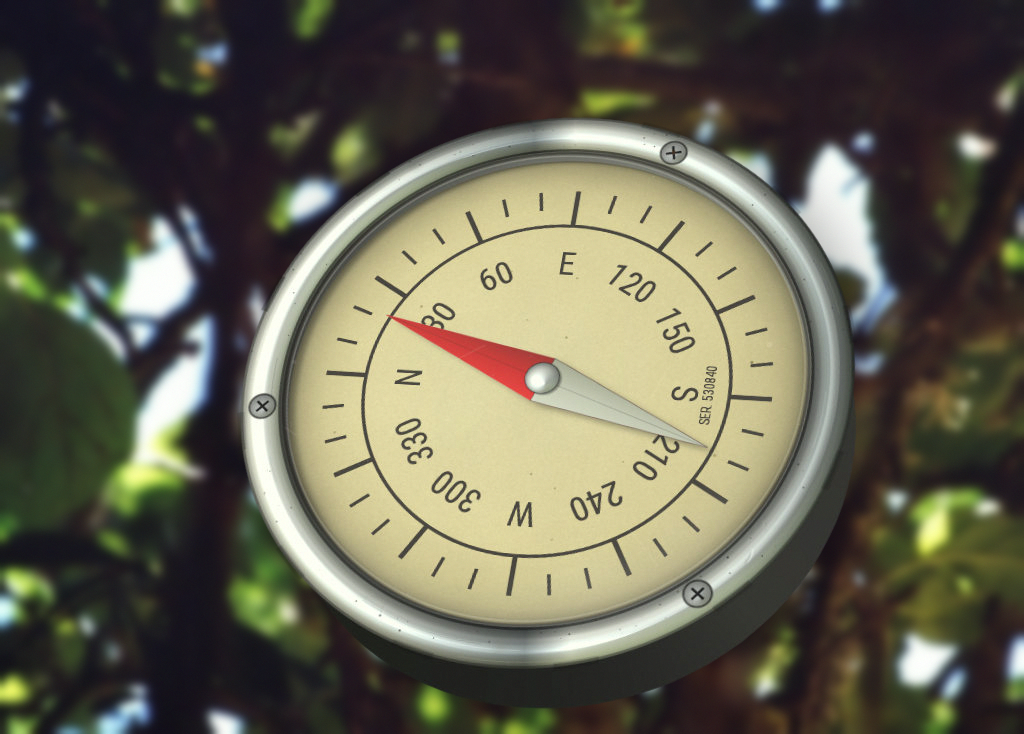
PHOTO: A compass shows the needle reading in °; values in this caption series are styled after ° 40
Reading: ° 20
